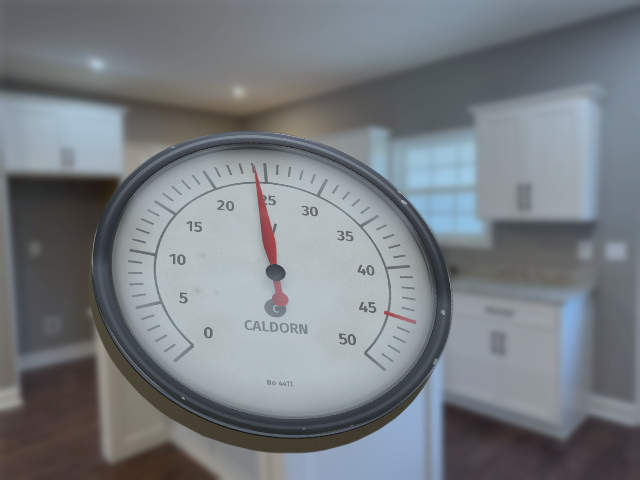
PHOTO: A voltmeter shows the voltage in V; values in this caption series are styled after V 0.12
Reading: V 24
